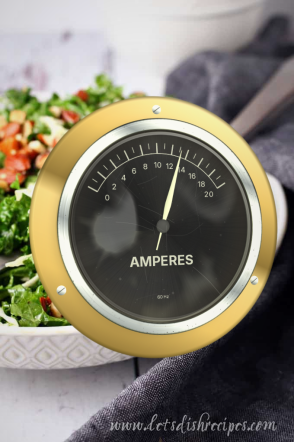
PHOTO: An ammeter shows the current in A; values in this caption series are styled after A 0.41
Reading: A 13
